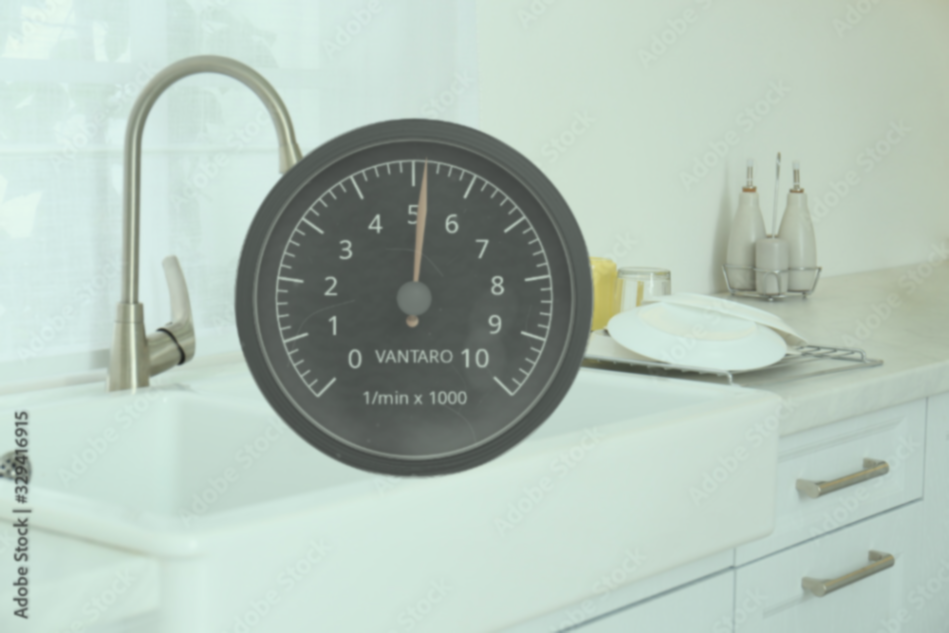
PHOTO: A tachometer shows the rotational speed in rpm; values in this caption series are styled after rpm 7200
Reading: rpm 5200
